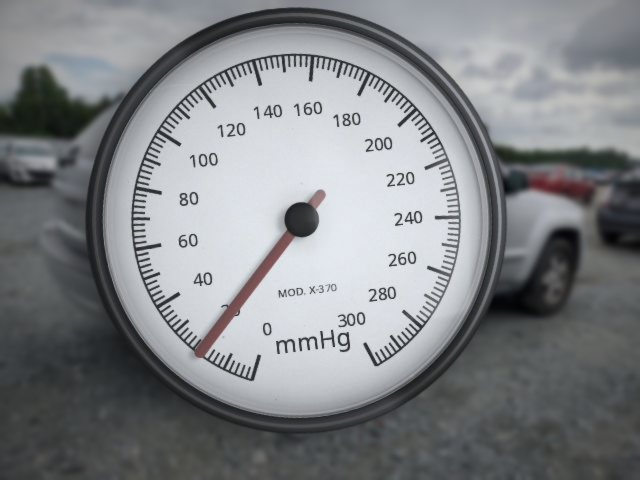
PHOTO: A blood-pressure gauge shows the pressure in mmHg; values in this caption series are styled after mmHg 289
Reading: mmHg 20
